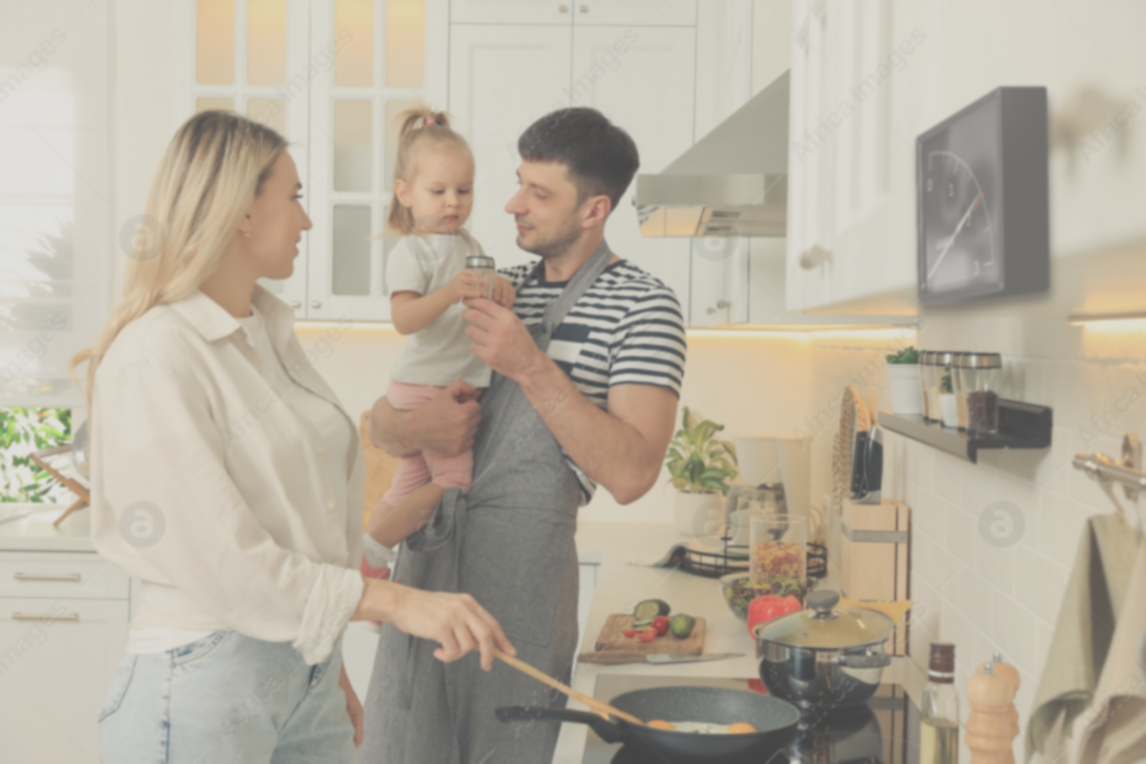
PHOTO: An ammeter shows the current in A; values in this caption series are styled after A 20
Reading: A 2
